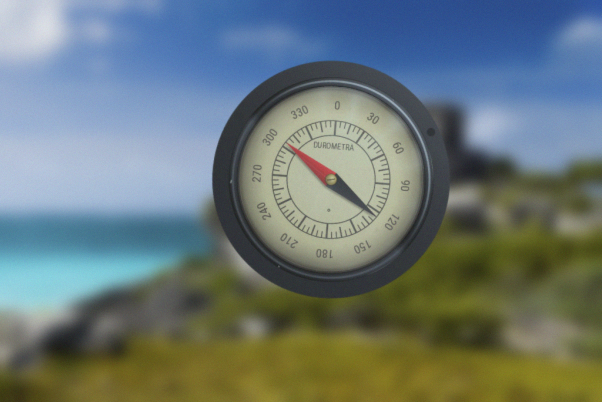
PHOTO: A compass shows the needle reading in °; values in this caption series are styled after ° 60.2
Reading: ° 305
